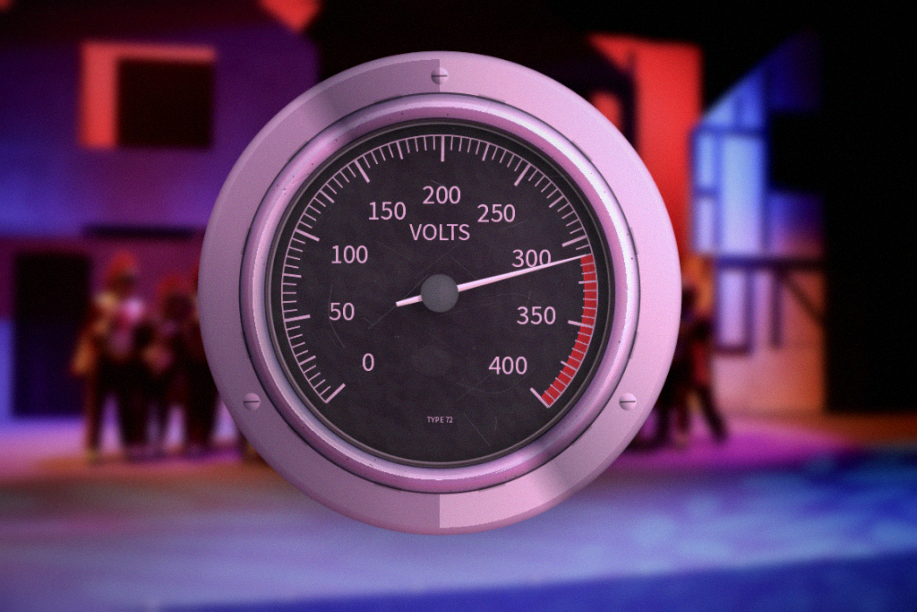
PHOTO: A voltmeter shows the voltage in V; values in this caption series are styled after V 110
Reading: V 310
